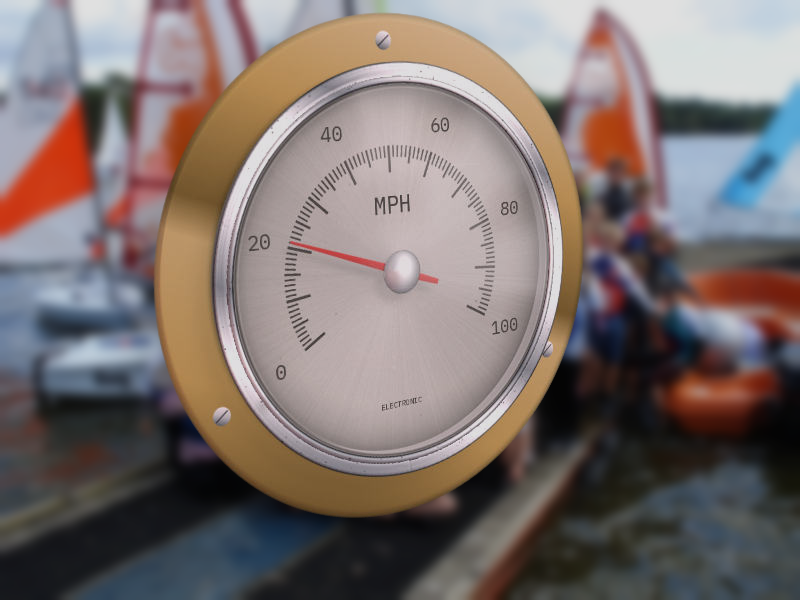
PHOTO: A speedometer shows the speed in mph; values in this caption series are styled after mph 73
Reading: mph 21
